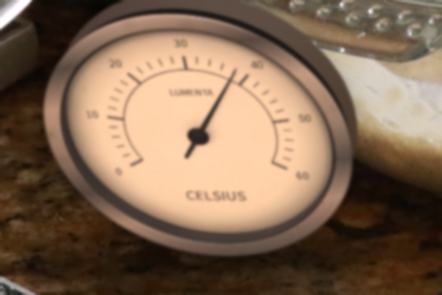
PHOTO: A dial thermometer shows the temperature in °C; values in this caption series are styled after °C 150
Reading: °C 38
